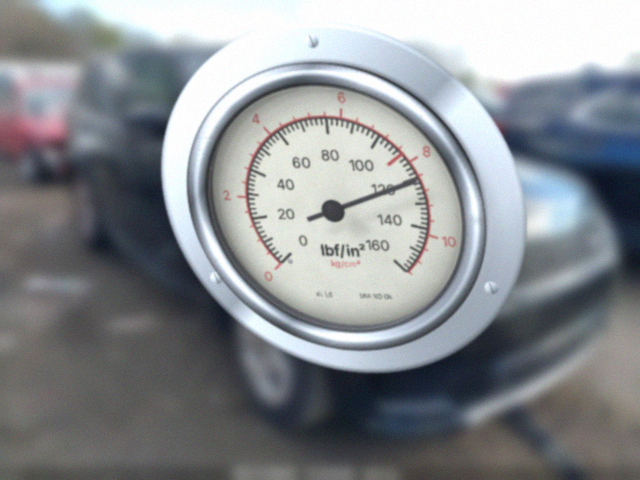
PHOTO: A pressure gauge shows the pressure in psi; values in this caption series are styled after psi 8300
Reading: psi 120
